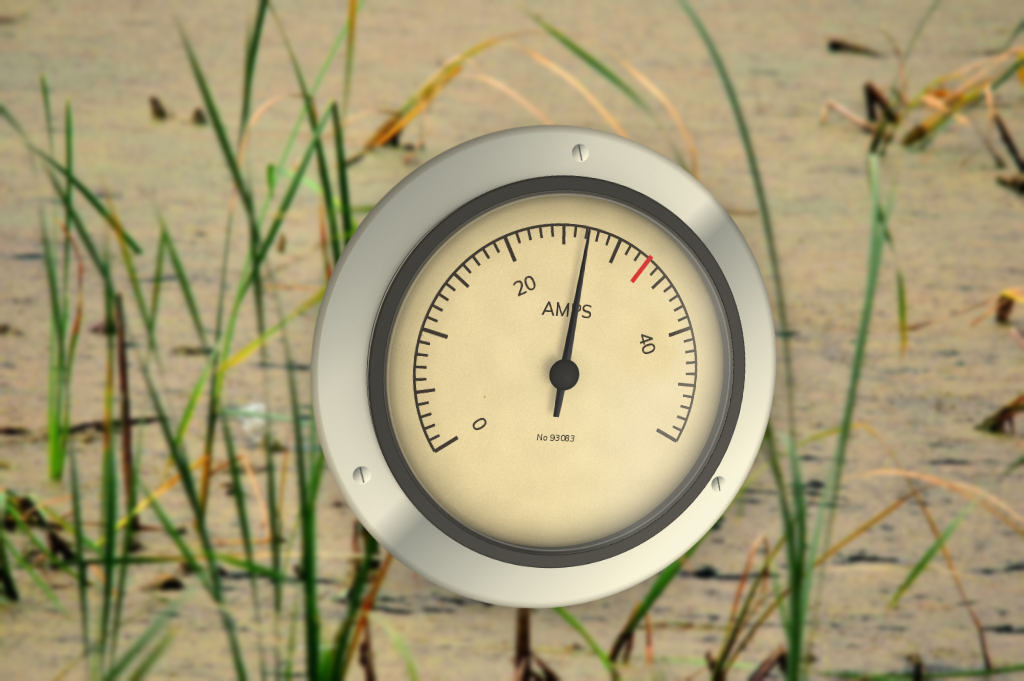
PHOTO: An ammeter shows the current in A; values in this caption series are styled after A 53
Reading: A 27
